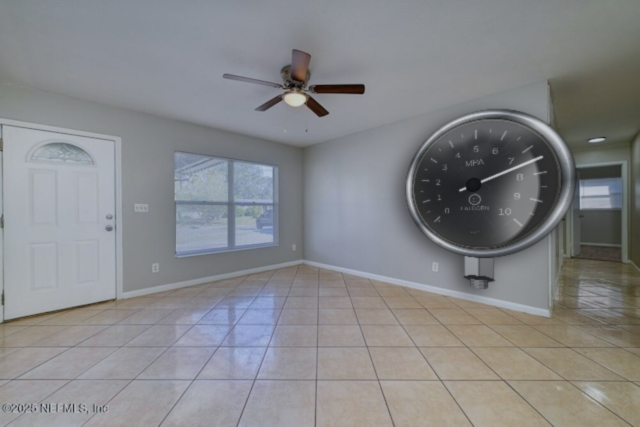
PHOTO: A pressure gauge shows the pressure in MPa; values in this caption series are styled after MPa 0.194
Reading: MPa 7.5
